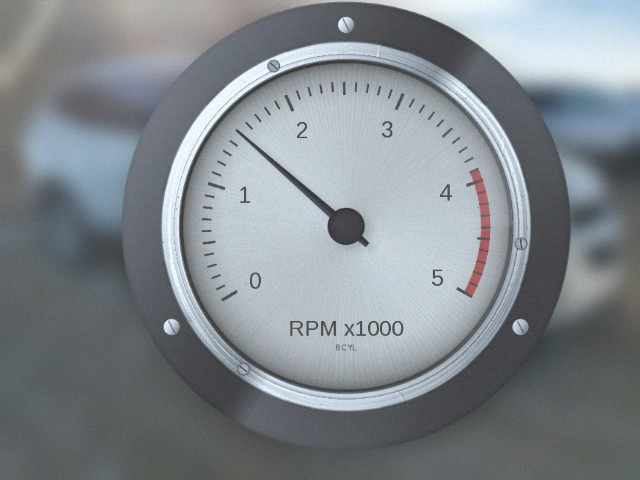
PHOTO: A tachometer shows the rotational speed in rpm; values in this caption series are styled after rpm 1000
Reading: rpm 1500
